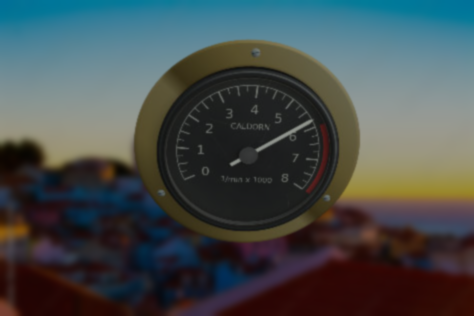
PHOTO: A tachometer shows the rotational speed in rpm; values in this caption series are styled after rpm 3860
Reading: rpm 5750
